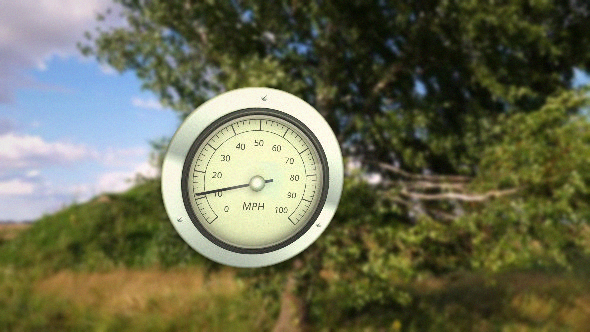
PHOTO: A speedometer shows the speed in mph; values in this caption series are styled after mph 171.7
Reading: mph 12
